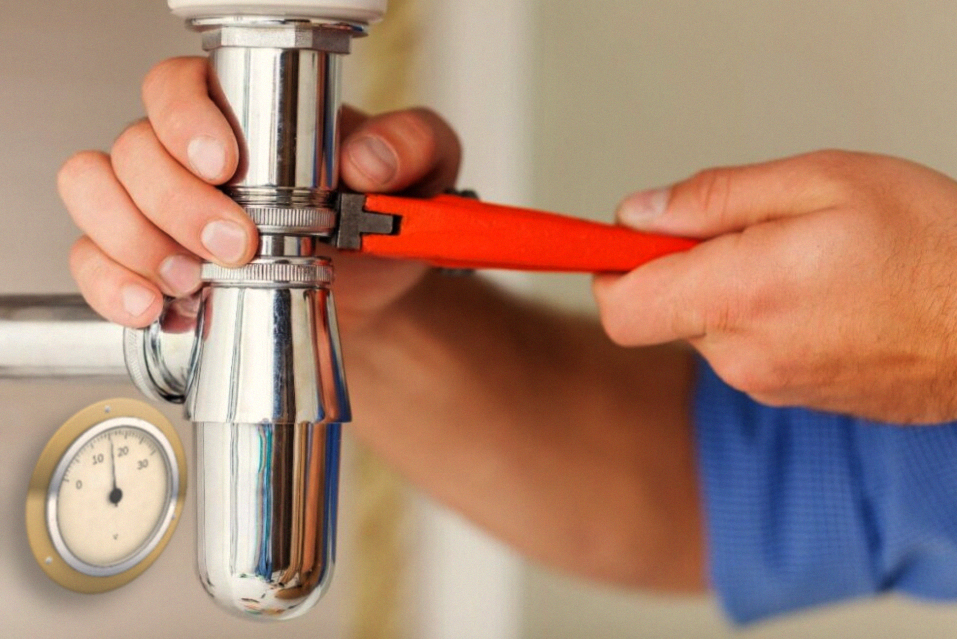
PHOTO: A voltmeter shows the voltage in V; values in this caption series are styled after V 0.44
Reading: V 15
